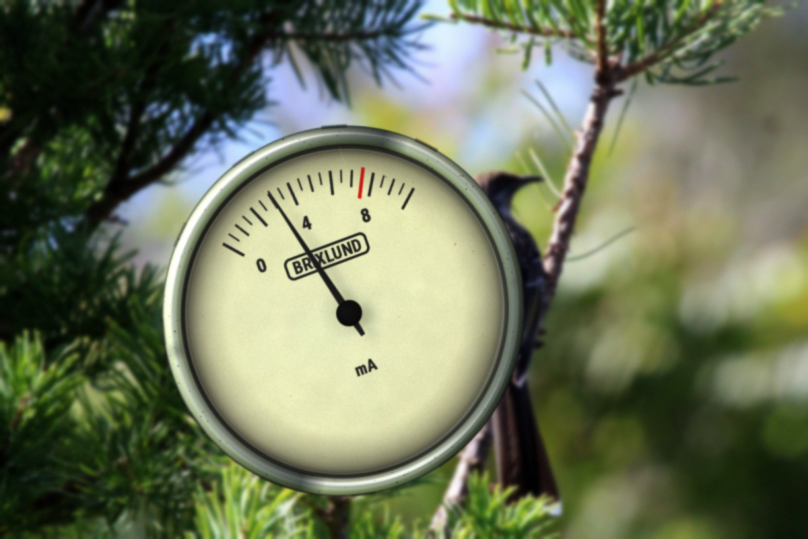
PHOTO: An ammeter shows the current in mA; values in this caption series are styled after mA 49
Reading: mA 3
